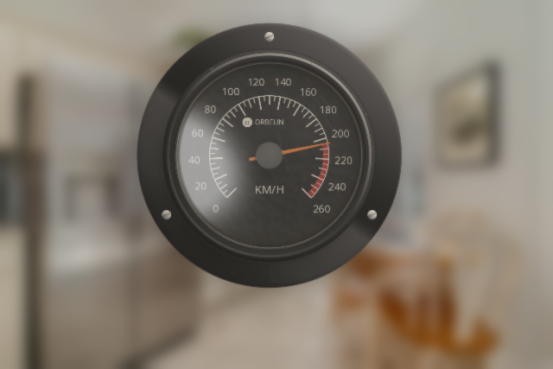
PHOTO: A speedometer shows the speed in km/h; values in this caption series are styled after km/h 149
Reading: km/h 205
